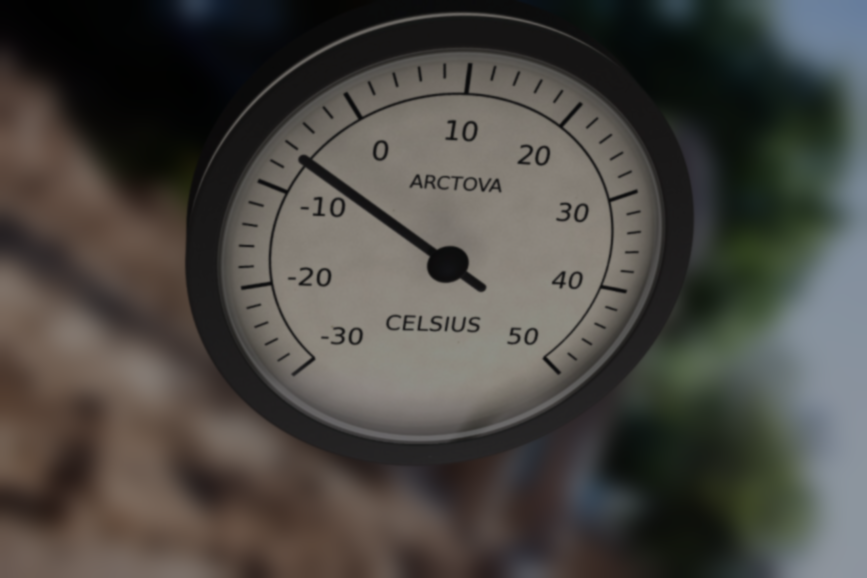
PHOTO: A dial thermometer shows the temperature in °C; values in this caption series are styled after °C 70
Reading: °C -6
